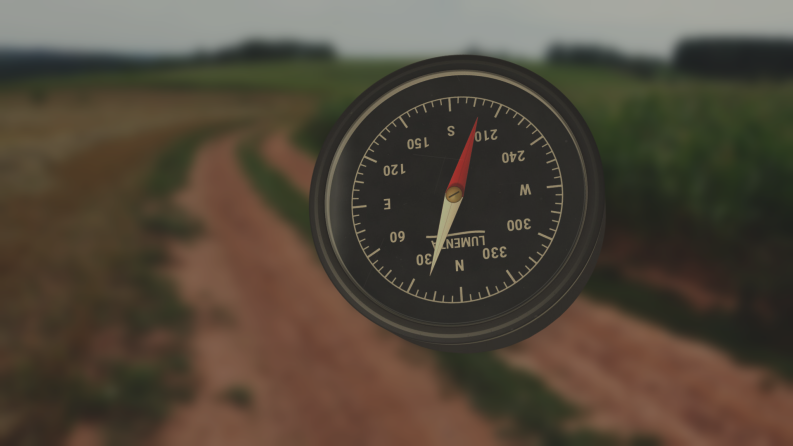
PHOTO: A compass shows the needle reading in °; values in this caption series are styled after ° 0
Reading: ° 200
